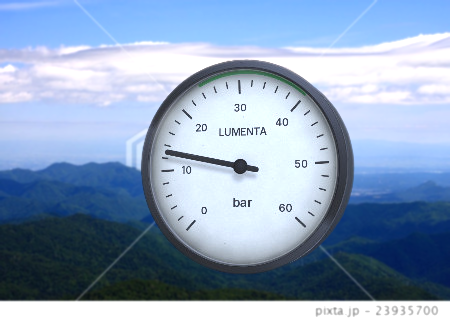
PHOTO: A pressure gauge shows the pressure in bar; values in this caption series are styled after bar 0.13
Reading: bar 13
